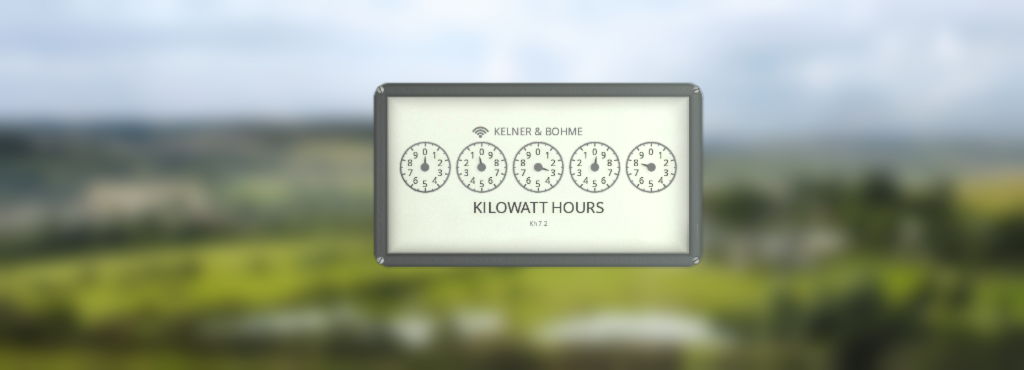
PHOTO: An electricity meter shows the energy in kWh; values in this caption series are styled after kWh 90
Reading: kWh 298
